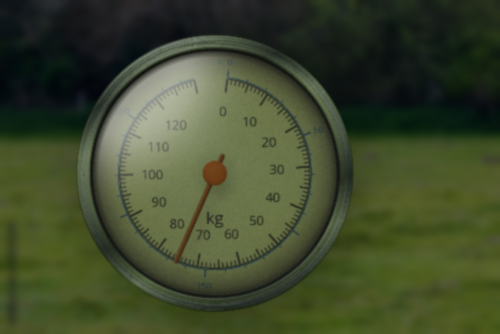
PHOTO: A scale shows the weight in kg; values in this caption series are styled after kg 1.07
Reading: kg 75
